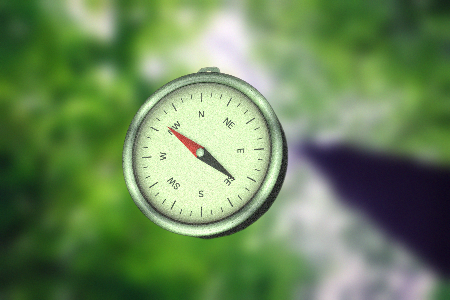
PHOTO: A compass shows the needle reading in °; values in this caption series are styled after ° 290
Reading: ° 310
